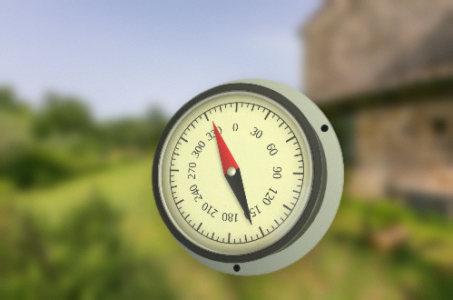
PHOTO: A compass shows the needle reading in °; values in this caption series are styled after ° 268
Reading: ° 335
